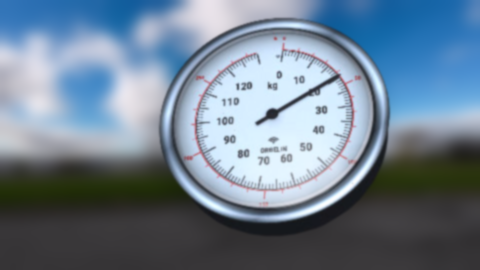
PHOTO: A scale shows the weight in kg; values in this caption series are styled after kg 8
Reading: kg 20
